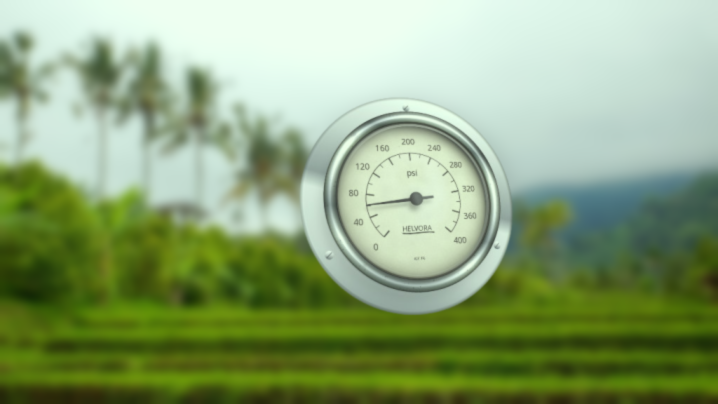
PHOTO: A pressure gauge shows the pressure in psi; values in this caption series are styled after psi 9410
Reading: psi 60
